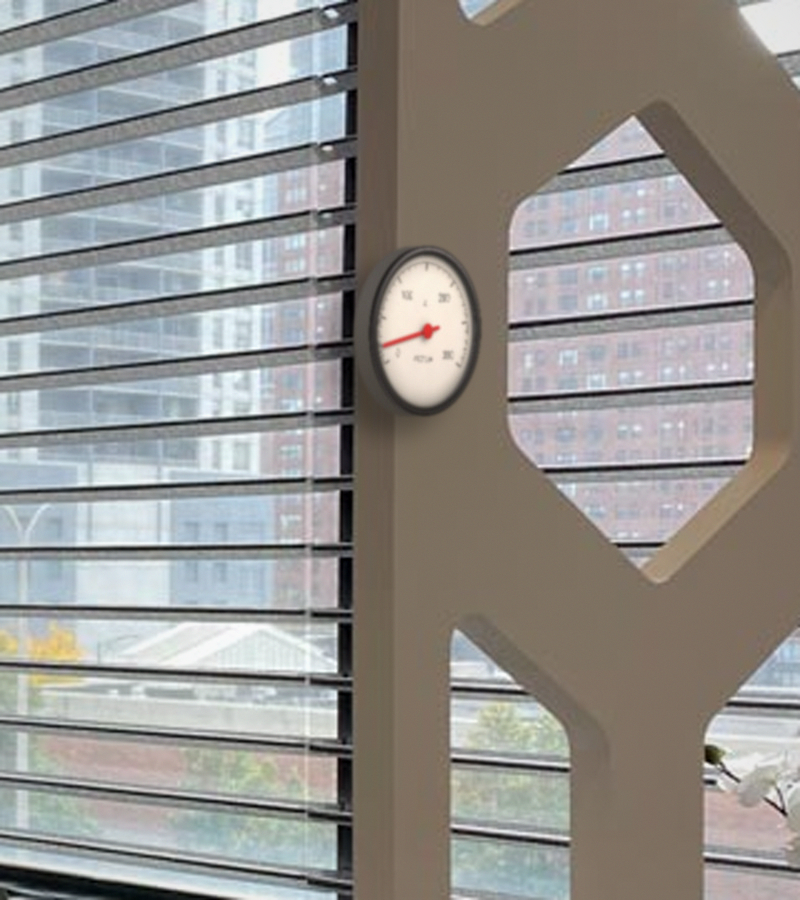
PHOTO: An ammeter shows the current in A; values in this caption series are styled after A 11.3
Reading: A 20
